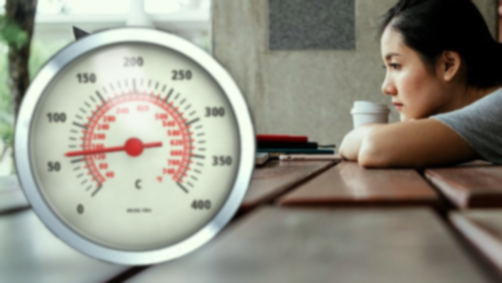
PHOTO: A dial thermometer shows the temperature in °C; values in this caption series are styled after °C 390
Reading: °C 60
